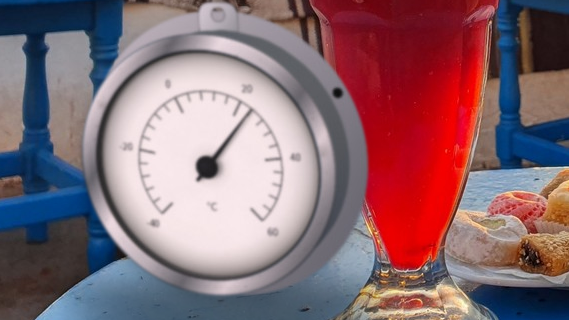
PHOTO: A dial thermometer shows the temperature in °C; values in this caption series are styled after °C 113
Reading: °C 24
